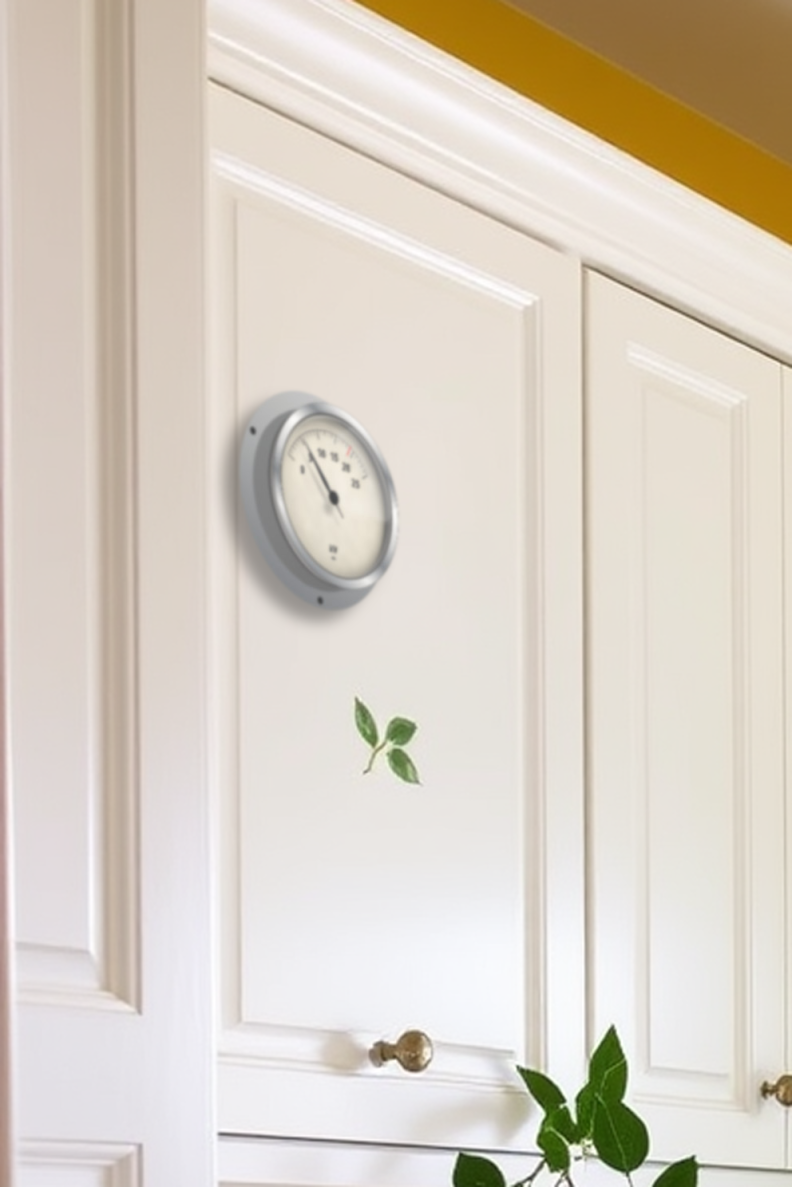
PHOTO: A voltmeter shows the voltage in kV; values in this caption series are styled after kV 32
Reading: kV 5
